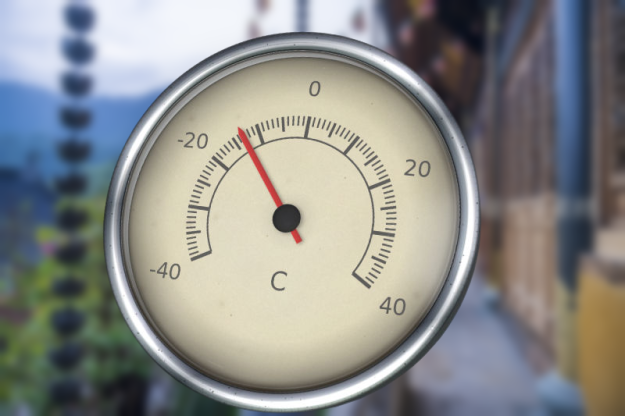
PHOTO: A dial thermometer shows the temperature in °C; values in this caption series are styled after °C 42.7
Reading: °C -13
